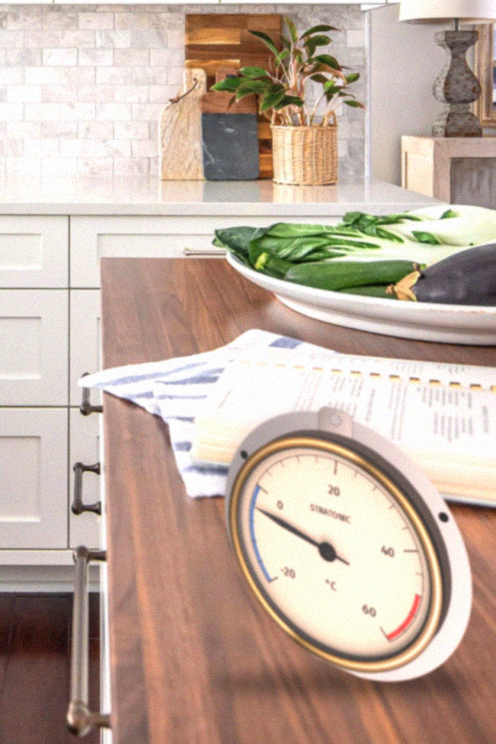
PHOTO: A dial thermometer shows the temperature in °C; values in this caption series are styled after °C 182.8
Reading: °C -4
